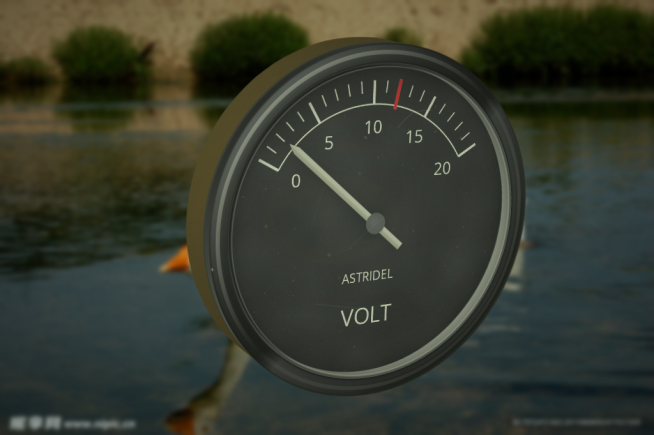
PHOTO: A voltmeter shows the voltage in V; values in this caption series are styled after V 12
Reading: V 2
